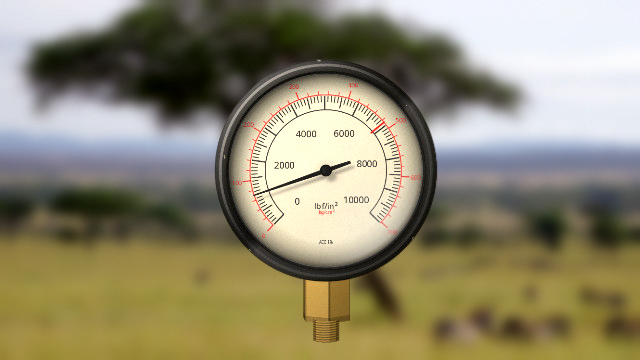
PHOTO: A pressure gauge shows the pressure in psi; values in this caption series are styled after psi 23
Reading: psi 1000
